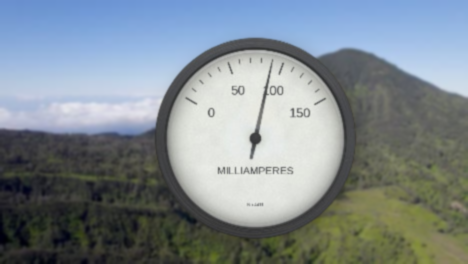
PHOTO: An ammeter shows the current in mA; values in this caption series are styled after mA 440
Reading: mA 90
